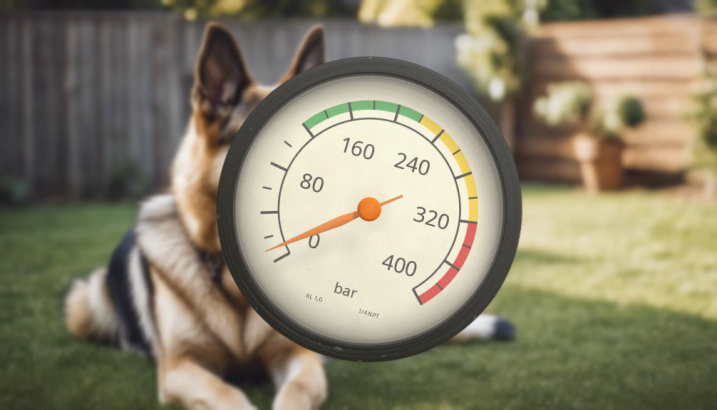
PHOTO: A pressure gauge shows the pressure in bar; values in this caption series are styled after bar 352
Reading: bar 10
